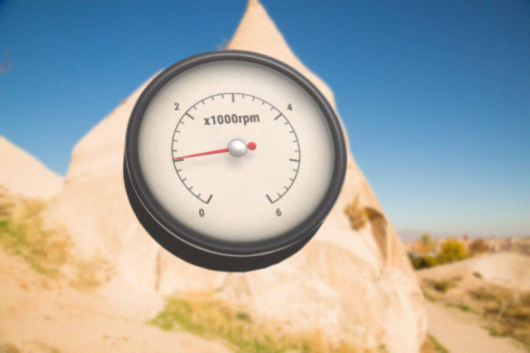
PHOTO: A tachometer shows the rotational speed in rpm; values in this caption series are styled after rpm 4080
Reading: rpm 1000
